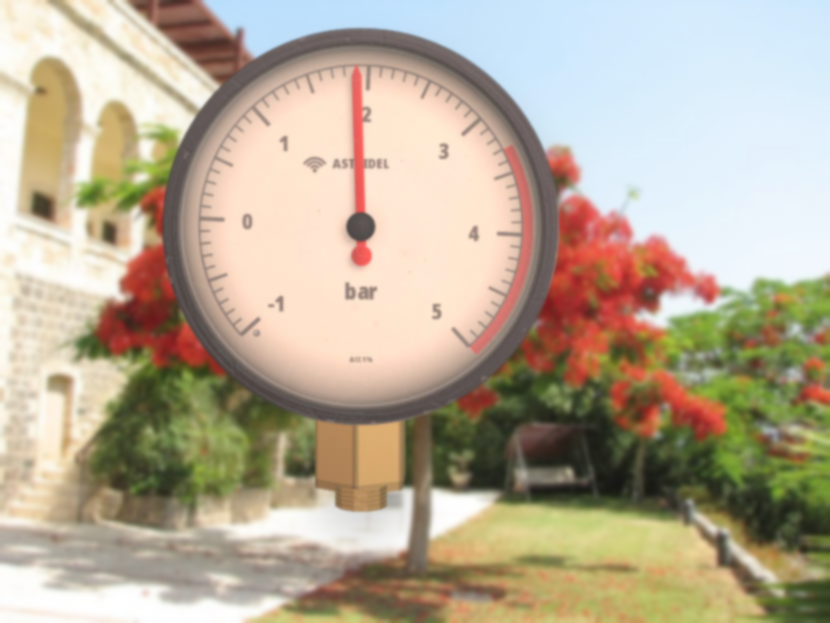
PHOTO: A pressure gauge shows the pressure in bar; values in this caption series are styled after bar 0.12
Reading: bar 1.9
